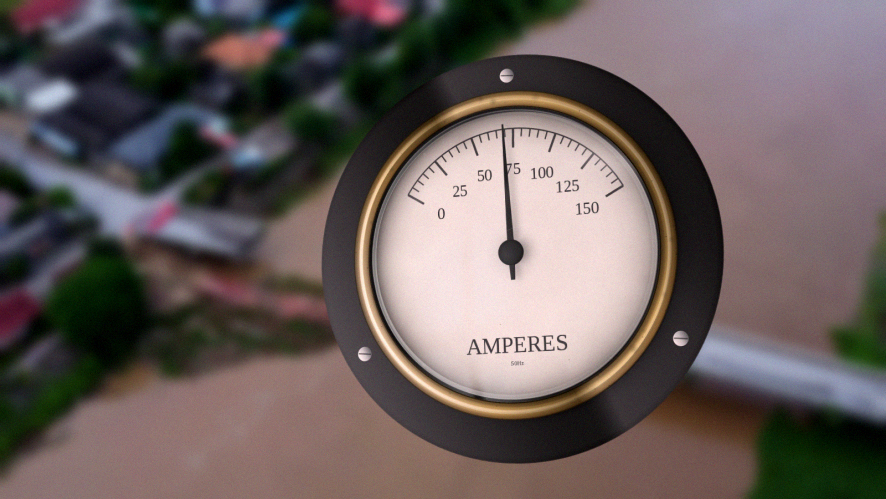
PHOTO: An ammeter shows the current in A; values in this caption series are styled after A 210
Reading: A 70
